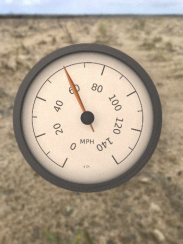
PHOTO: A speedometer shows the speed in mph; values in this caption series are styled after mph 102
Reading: mph 60
